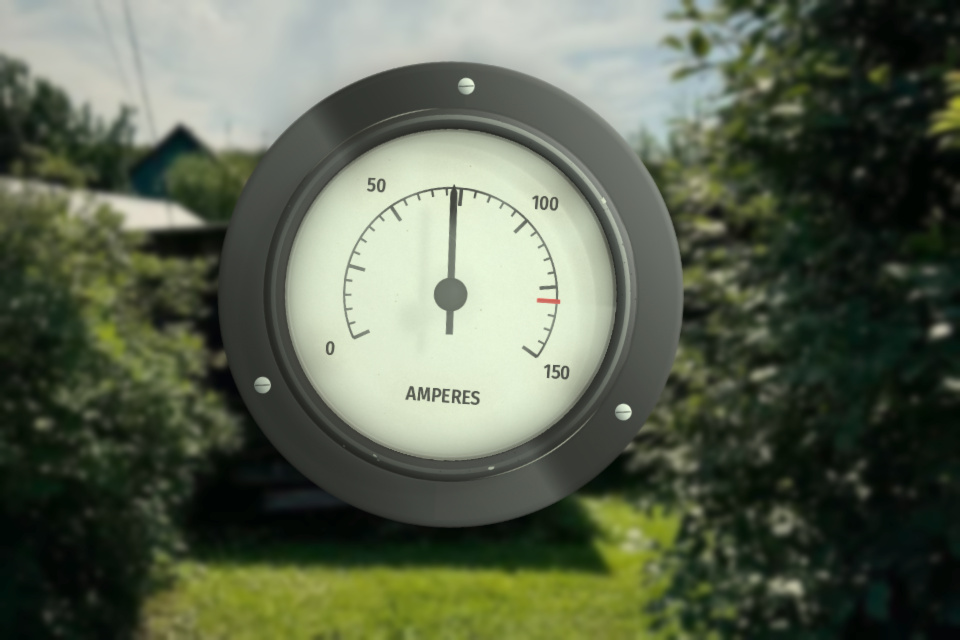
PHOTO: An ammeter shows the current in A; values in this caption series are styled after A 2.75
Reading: A 72.5
